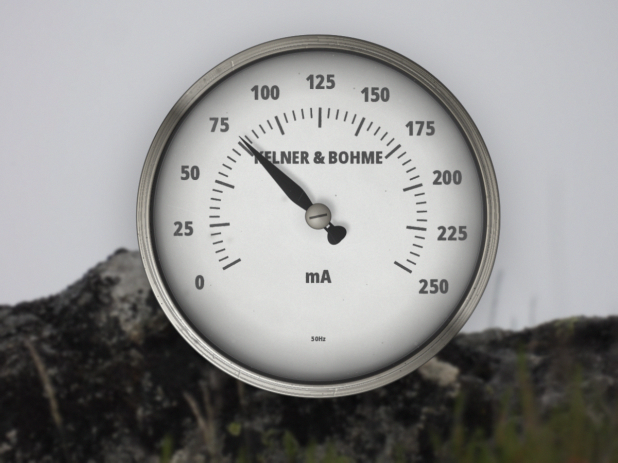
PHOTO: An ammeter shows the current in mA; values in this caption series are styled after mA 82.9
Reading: mA 77.5
